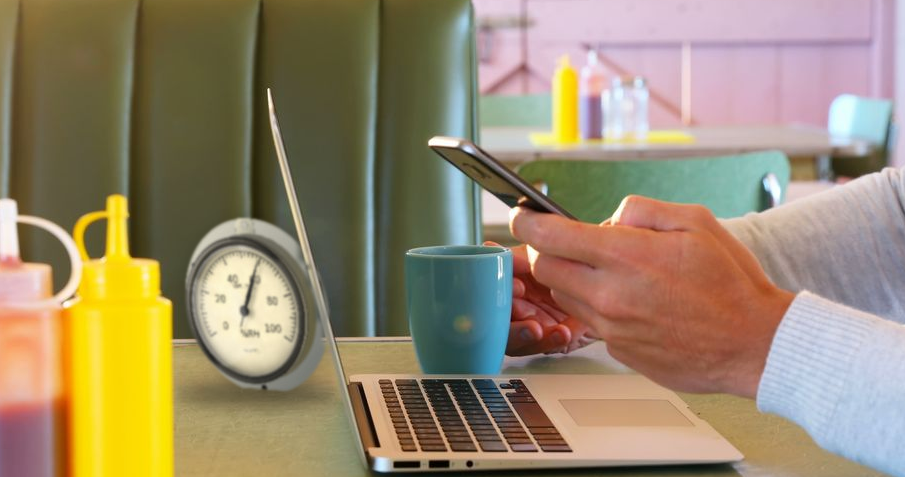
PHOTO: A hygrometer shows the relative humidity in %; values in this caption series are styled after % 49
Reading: % 60
